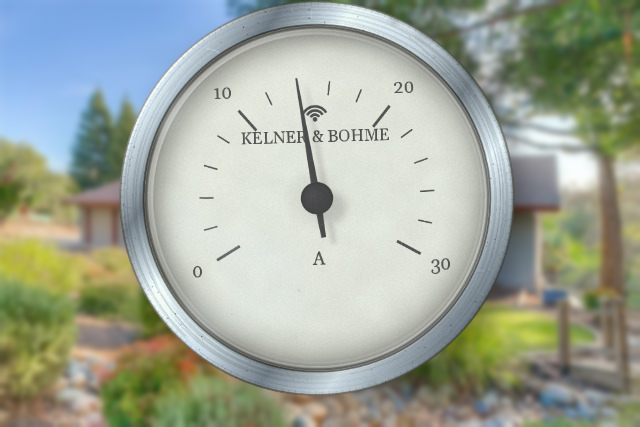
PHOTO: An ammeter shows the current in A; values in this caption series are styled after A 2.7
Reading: A 14
